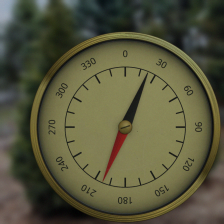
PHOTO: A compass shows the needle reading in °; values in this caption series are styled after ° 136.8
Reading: ° 202.5
